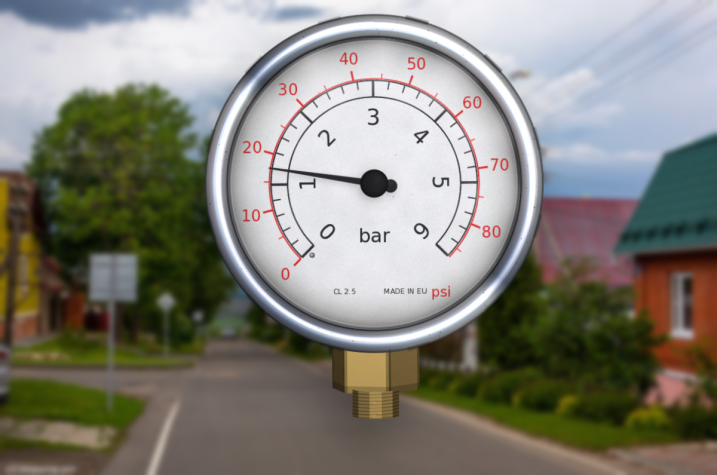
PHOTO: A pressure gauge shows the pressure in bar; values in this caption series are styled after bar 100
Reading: bar 1.2
